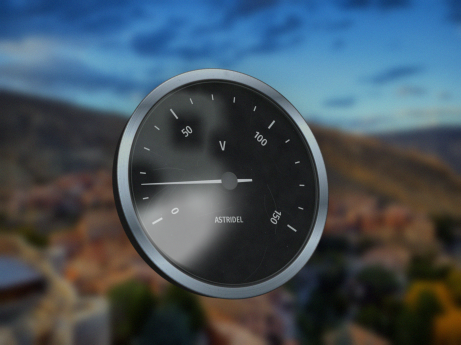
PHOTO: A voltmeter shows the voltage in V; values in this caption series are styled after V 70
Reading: V 15
